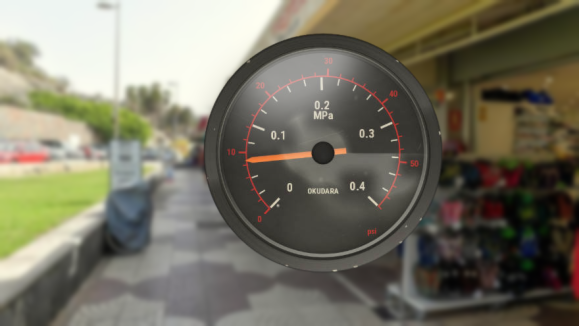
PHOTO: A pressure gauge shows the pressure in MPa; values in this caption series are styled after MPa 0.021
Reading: MPa 0.06
